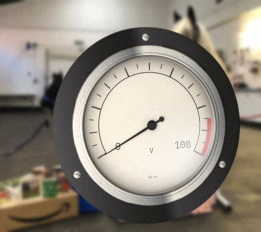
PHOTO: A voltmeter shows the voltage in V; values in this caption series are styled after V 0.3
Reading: V 0
